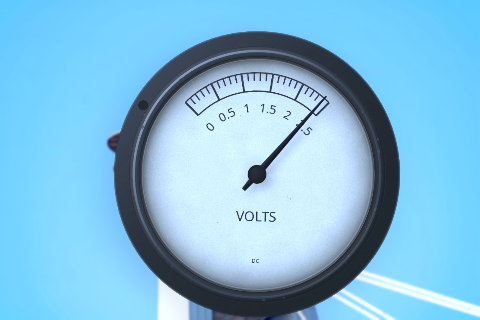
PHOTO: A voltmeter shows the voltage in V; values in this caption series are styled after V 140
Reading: V 2.4
